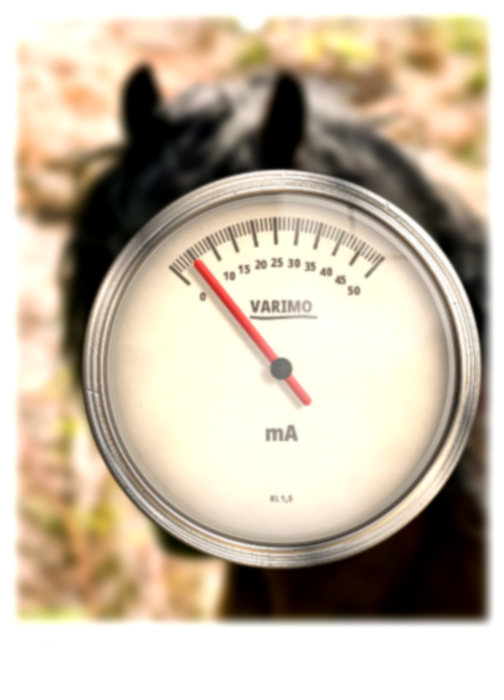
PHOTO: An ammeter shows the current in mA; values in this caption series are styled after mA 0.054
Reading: mA 5
